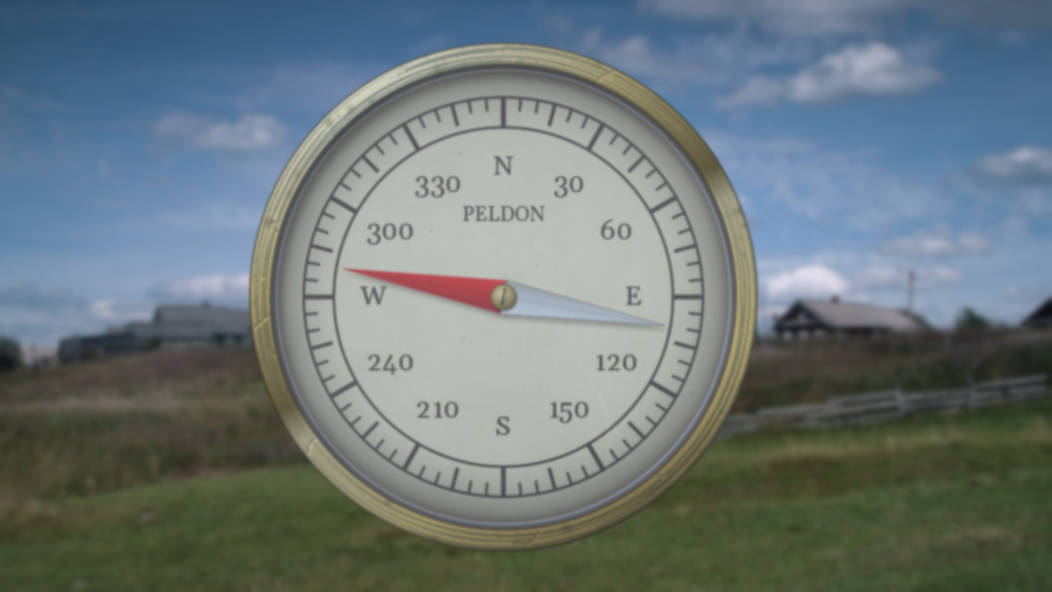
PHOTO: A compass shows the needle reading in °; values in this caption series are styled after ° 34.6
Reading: ° 280
